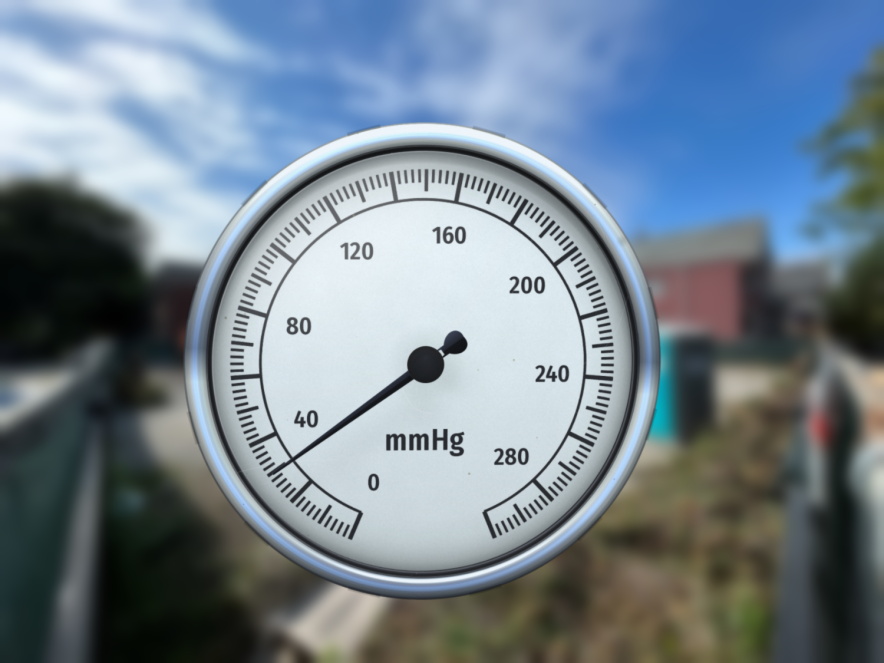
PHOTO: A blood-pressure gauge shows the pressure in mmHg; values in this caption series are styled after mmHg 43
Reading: mmHg 30
